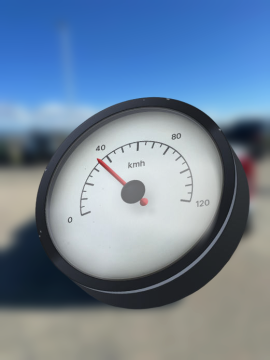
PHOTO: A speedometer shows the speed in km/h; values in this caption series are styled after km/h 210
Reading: km/h 35
